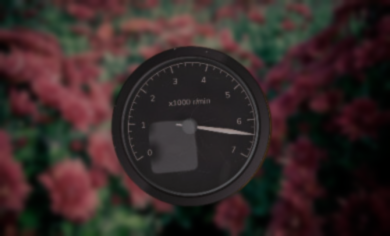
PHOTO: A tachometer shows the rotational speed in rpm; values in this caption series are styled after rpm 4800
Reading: rpm 6400
